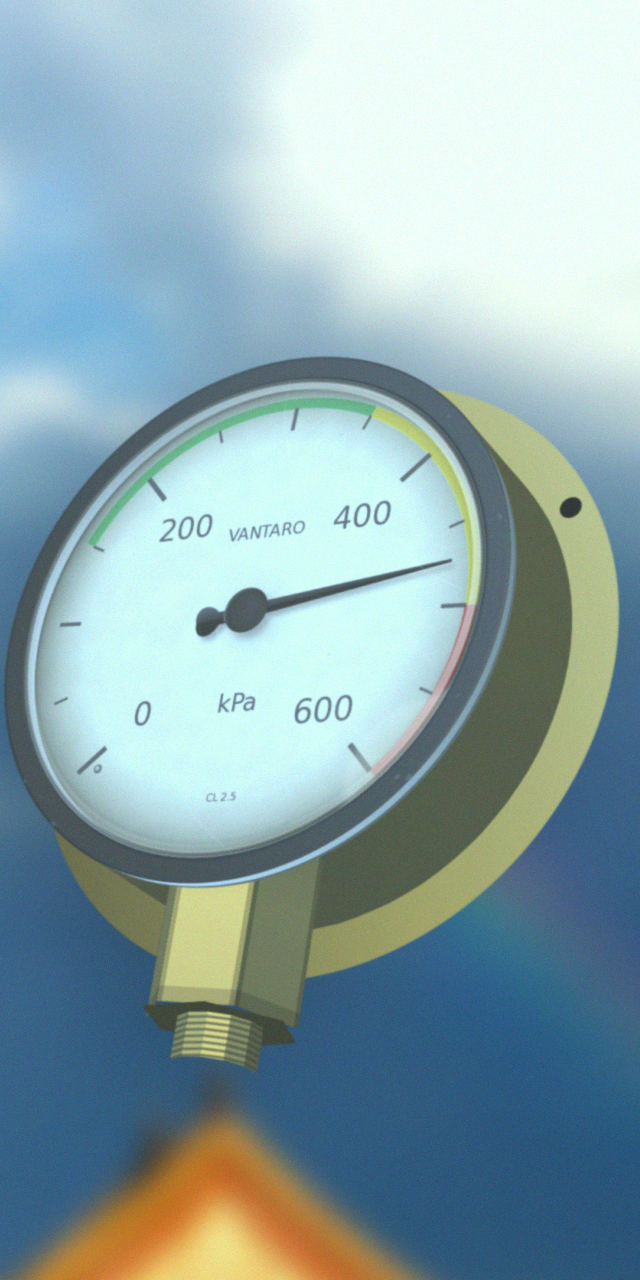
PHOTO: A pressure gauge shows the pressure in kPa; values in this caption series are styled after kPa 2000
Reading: kPa 475
